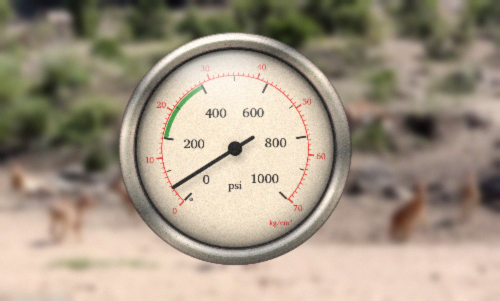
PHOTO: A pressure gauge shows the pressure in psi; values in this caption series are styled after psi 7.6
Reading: psi 50
